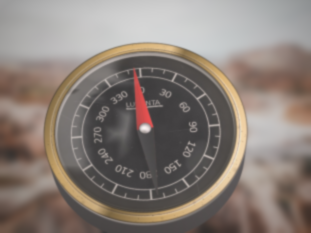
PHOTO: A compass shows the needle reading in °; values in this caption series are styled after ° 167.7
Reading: ° 355
